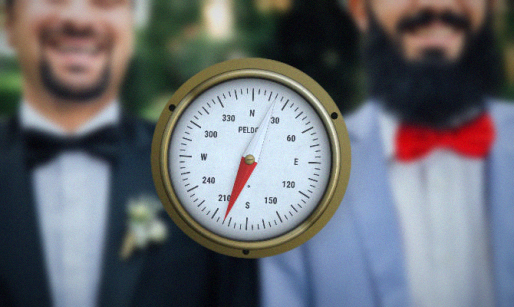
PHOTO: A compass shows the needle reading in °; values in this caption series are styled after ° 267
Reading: ° 200
